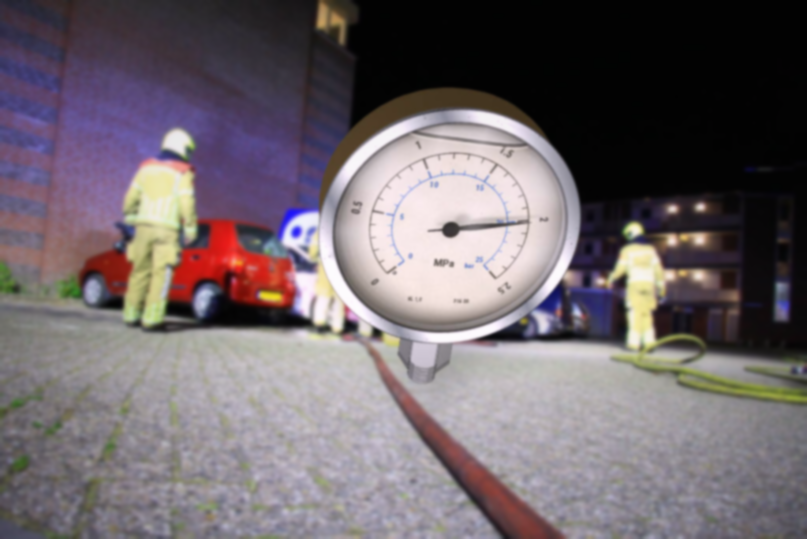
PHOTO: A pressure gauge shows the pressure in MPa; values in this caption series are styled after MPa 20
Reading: MPa 2
